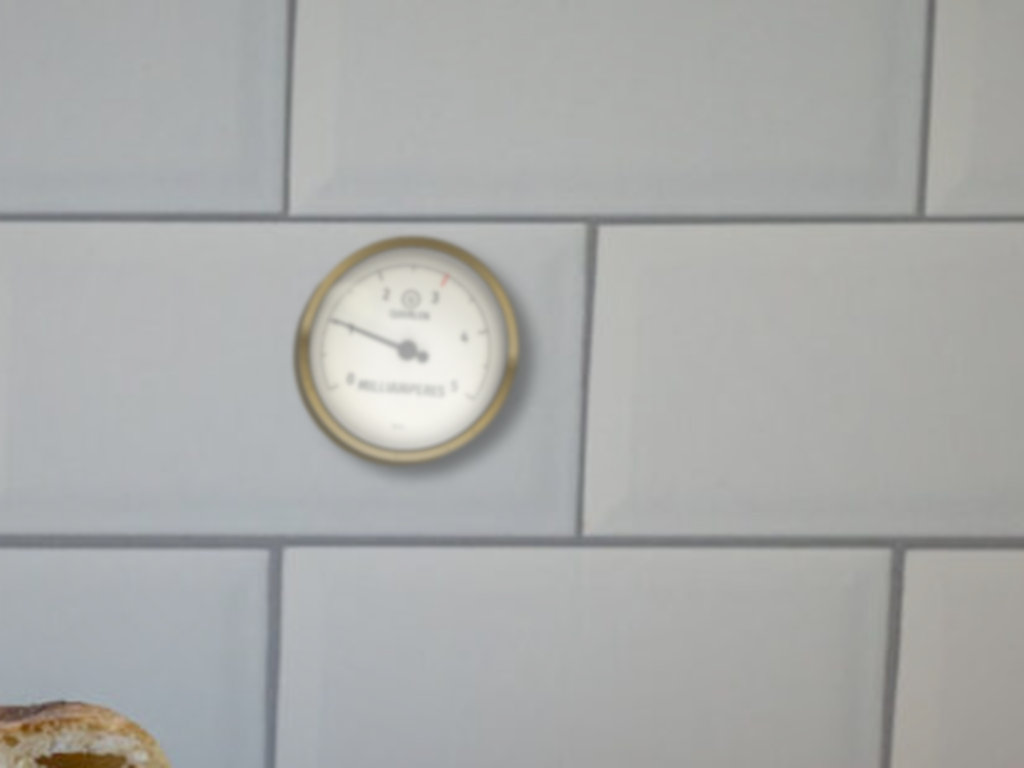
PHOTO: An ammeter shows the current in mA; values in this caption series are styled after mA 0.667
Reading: mA 1
